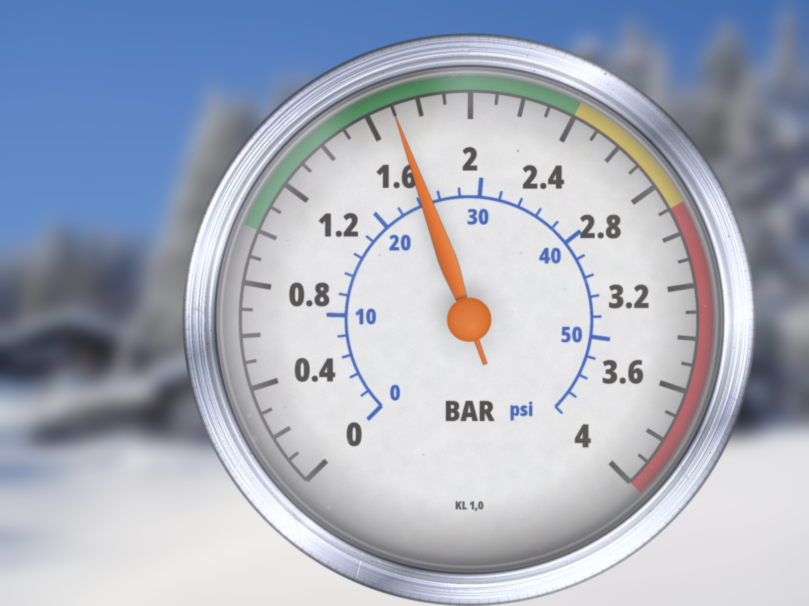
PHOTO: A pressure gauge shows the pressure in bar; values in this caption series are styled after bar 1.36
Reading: bar 1.7
